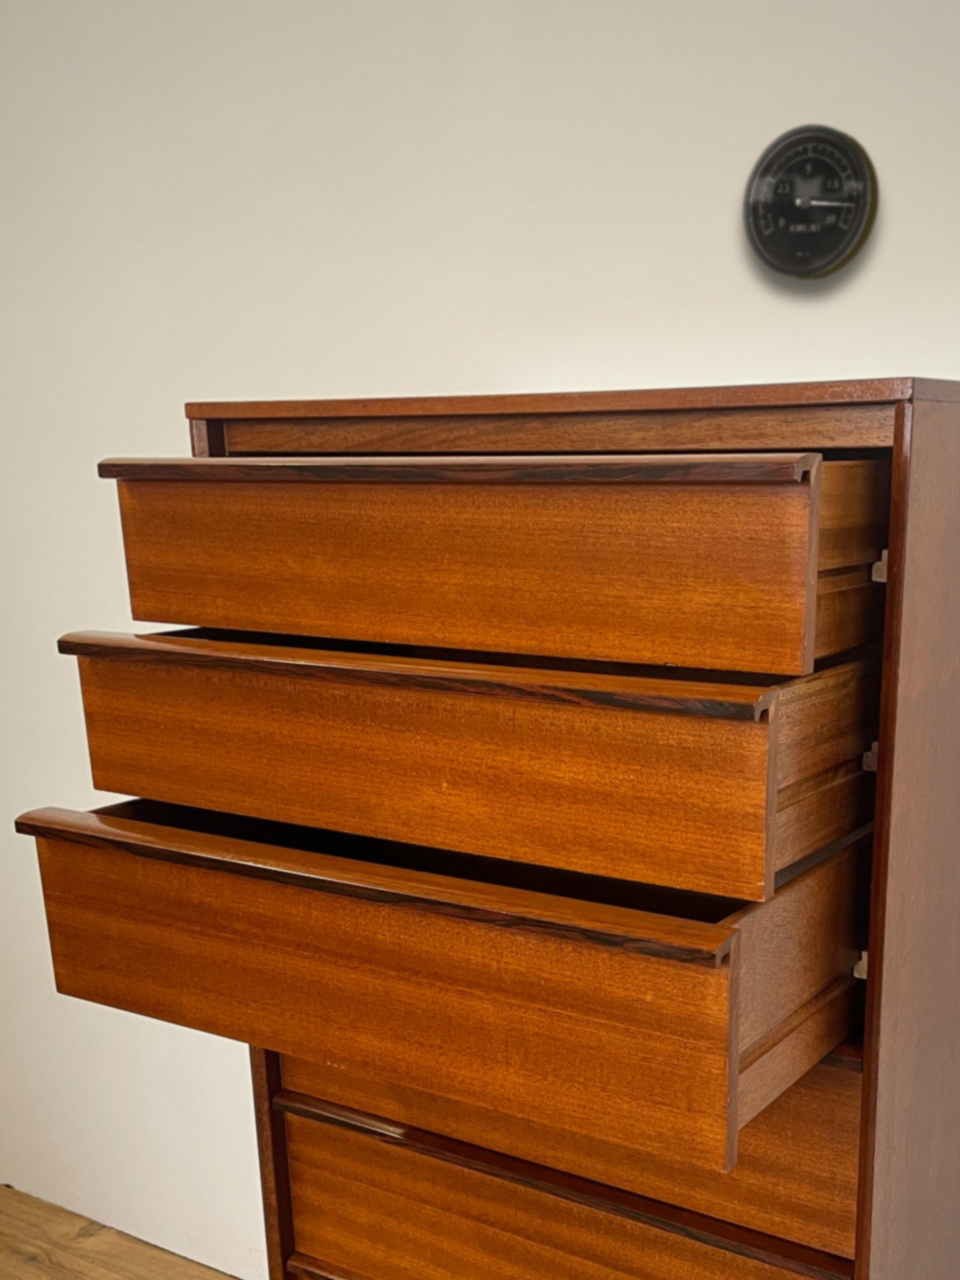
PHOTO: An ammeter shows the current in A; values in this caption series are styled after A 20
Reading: A 9
